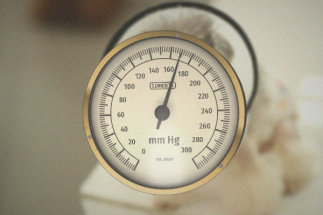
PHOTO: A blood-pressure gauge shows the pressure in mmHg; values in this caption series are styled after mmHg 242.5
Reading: mmHg 170
